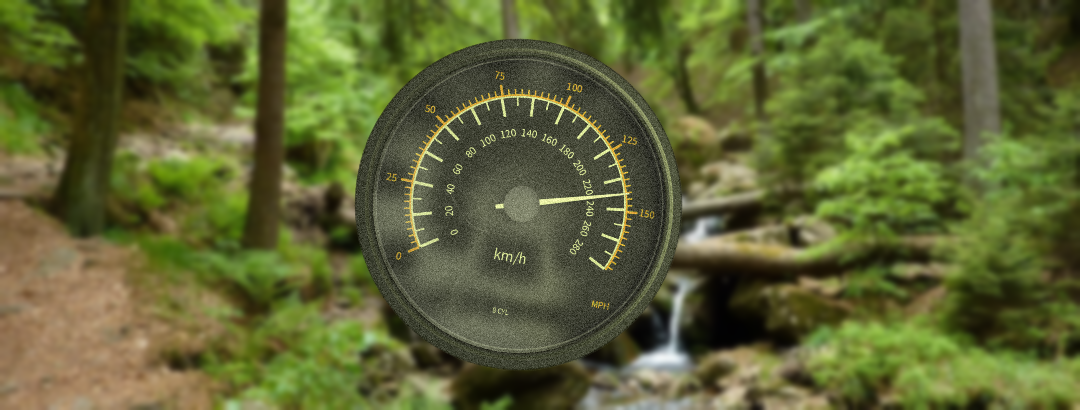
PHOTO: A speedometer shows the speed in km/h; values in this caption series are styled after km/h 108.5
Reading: km/h 230
